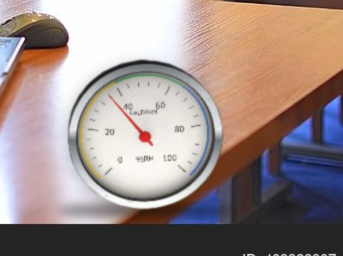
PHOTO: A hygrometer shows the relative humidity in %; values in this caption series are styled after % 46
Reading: % 36
